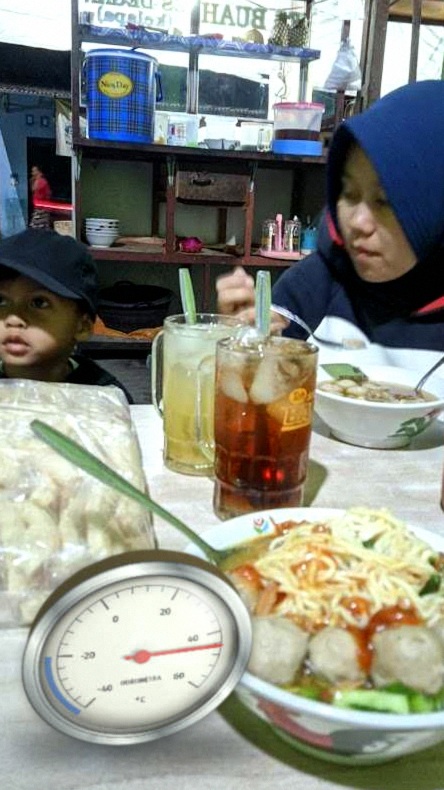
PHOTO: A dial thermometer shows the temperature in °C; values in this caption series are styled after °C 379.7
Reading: °C 44
